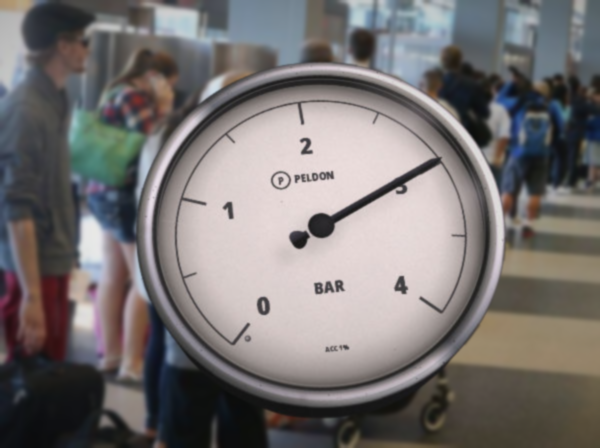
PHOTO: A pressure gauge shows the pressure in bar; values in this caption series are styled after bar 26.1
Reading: bar 3
